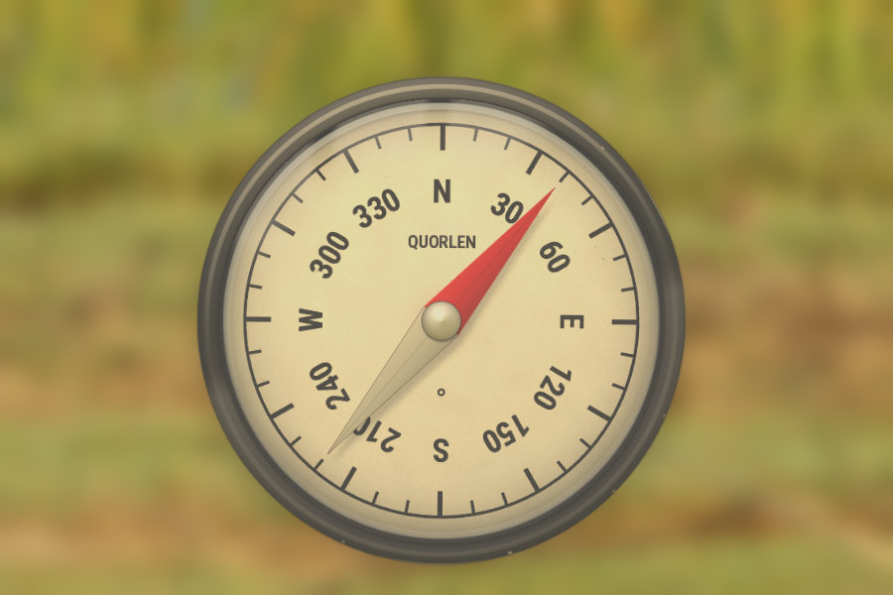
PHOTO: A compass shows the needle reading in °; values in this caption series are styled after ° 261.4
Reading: ° 40
